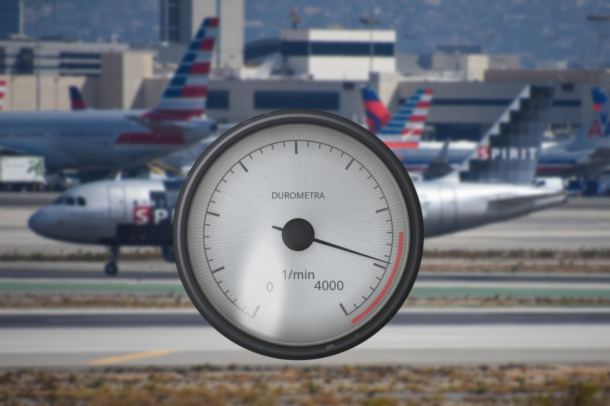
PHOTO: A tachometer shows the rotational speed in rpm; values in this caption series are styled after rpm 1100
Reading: rpm 3450
